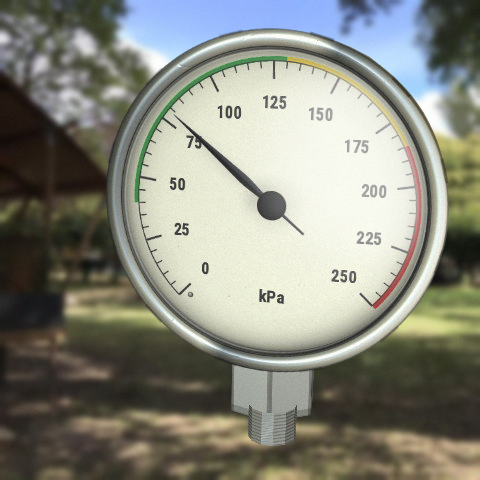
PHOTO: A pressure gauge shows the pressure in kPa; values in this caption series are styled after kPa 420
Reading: kPa 80
